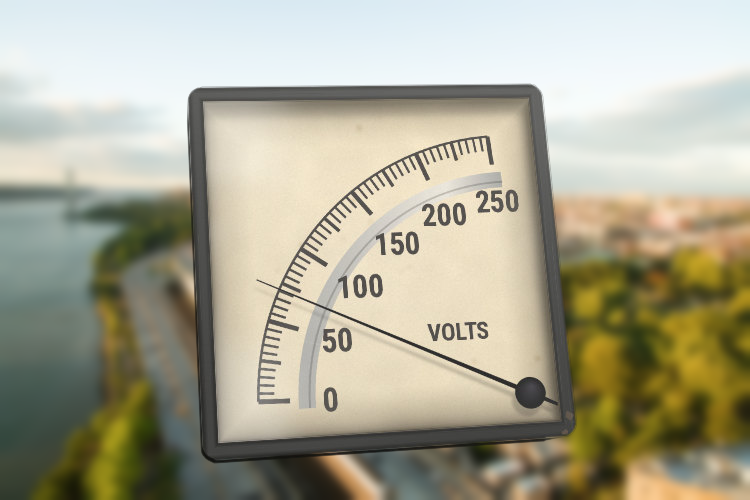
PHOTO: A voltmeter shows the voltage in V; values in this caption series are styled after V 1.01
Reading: V 70
